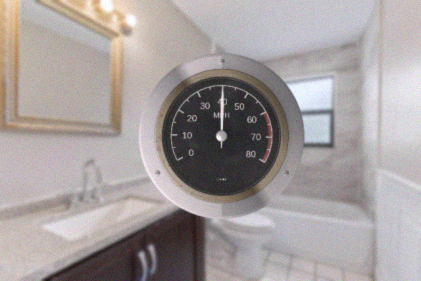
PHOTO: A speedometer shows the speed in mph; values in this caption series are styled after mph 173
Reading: mph 40
